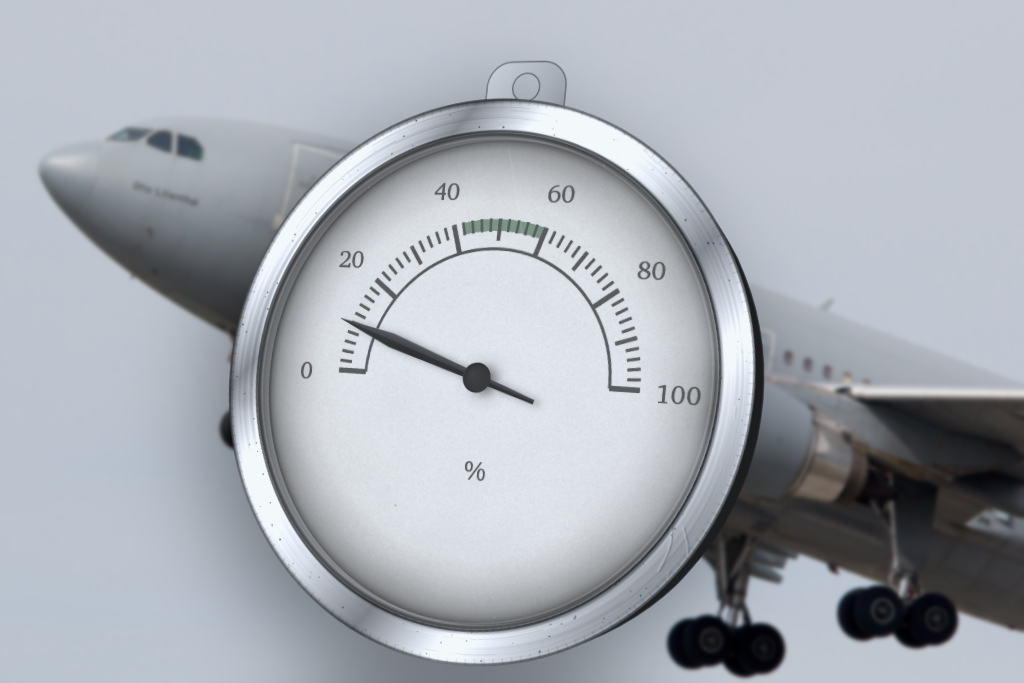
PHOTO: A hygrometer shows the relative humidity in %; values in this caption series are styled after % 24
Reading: % 10
